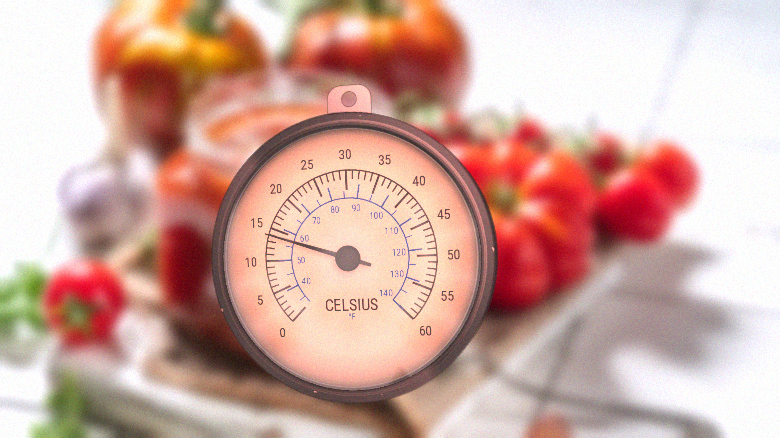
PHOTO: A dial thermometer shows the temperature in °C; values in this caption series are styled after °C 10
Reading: °C 14
